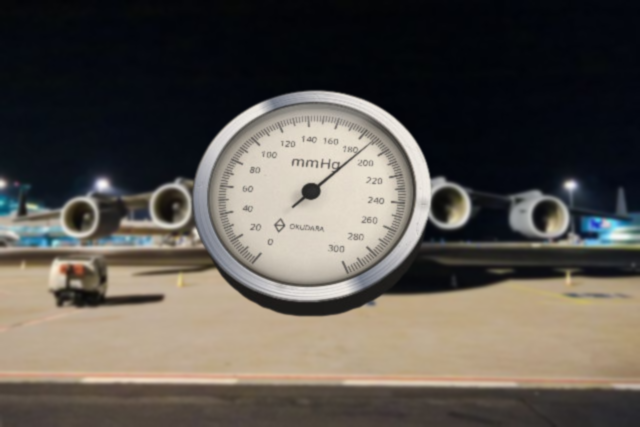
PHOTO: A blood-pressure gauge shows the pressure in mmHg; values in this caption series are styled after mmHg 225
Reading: mmHg 190
